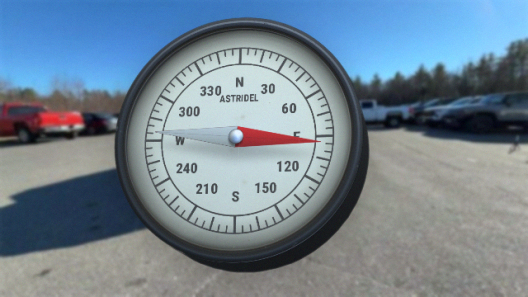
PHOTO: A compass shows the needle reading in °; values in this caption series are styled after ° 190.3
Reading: ° 95
